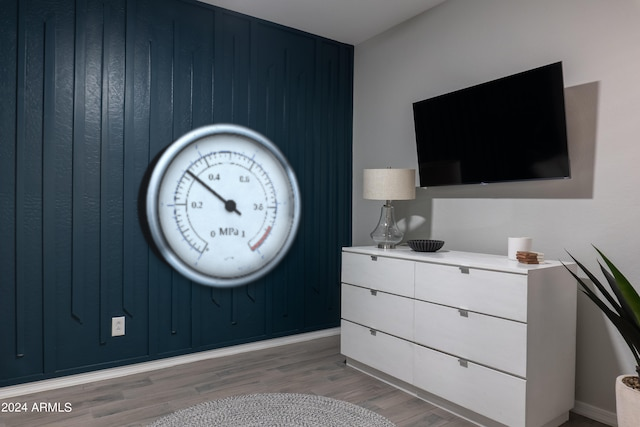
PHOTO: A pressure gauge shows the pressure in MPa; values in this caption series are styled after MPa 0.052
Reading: MPa 0.32
